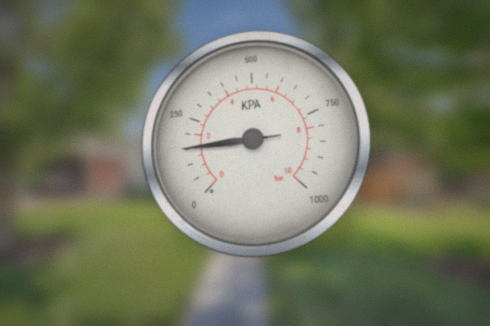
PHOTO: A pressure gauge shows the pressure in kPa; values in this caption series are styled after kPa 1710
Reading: kPa 150
